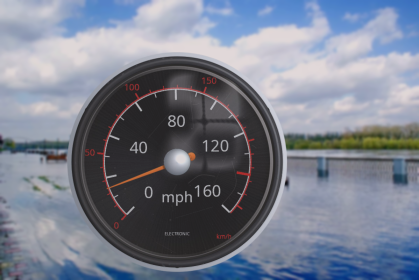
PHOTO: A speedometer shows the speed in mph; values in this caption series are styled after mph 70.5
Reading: mph 15
